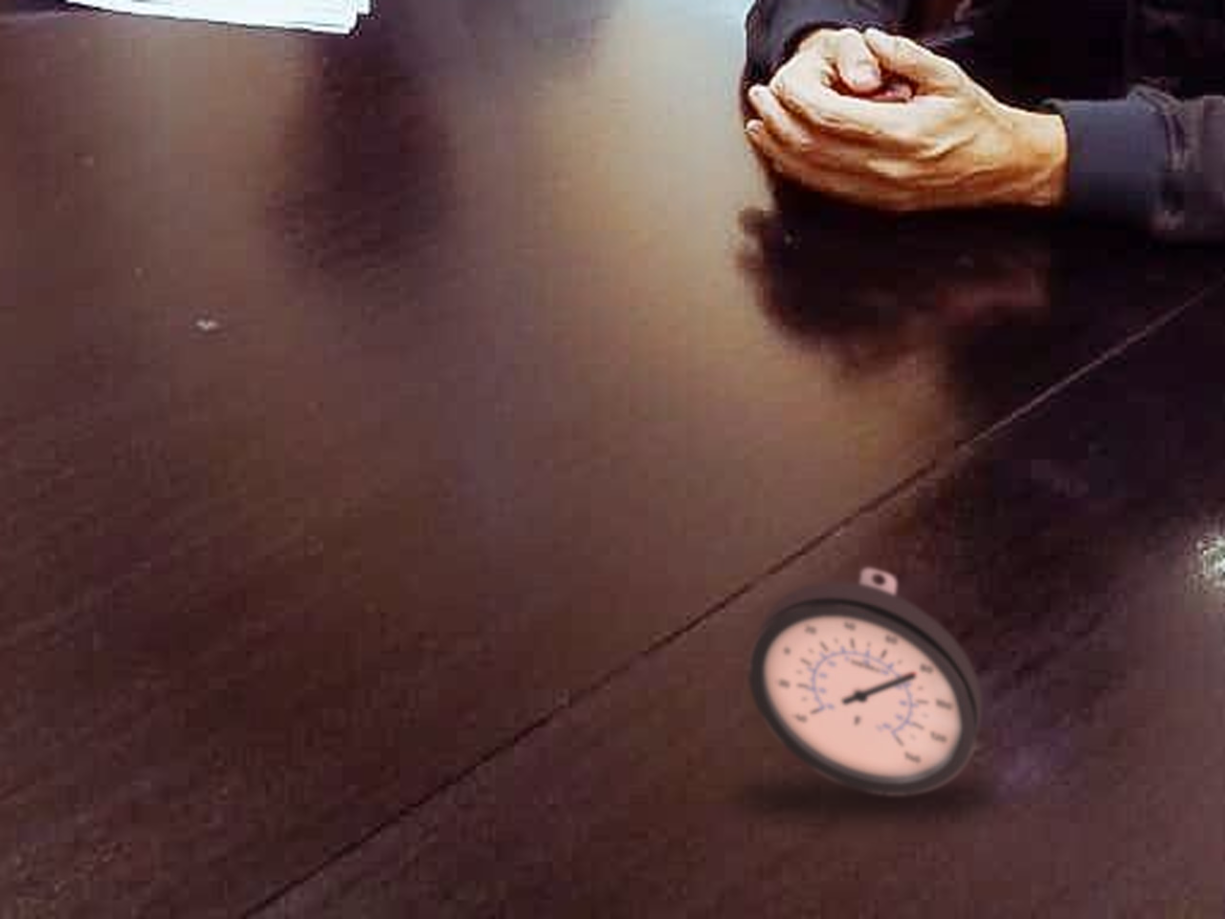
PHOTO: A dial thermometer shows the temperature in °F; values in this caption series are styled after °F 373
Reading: °F 80
